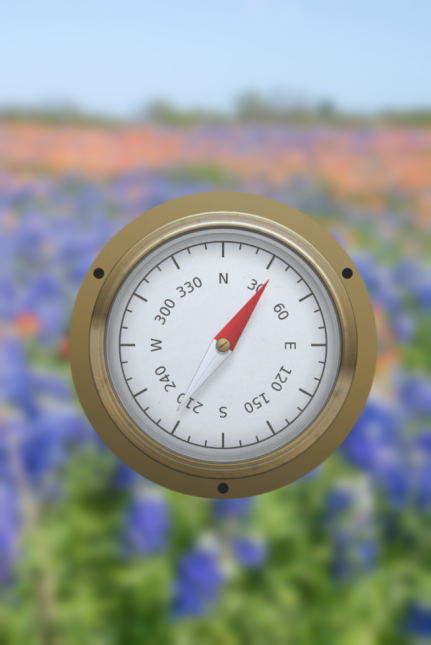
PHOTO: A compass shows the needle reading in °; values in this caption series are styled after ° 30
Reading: ° 35
